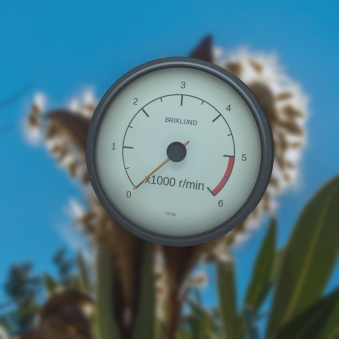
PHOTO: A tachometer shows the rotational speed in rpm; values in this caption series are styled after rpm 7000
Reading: rpm 0
